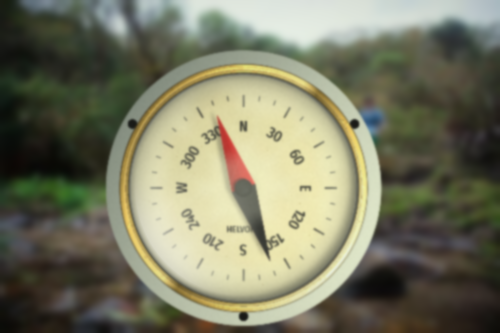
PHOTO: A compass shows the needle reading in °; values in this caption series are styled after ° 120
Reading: ° 340
